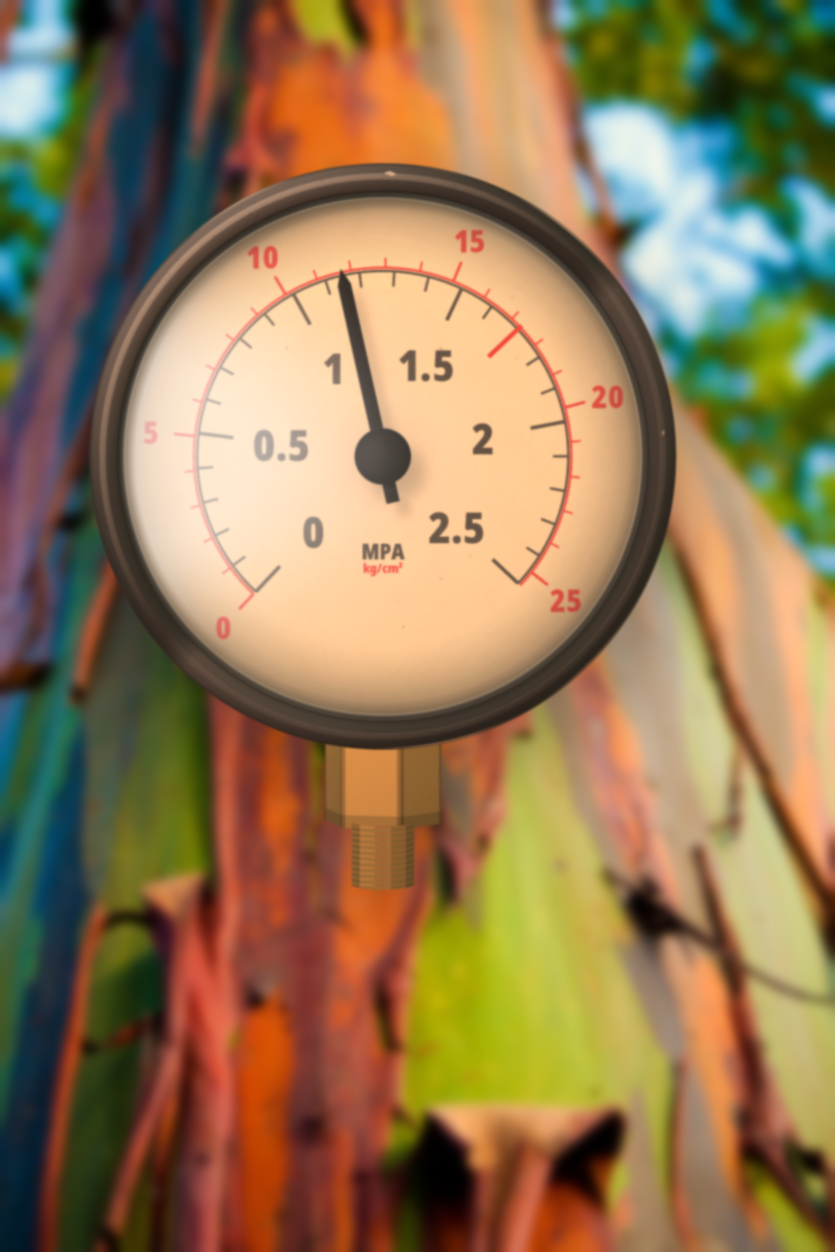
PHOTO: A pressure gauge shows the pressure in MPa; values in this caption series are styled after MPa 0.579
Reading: MPa 1.15
